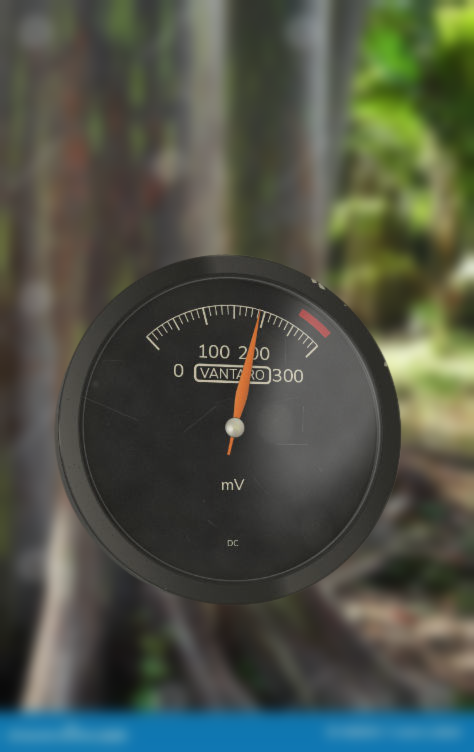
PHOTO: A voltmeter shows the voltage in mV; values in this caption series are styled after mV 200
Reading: mV 190
